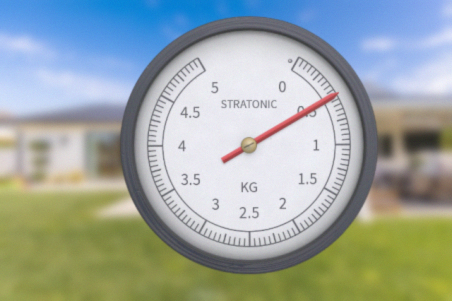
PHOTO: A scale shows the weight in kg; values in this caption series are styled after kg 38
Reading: kg 0.5
